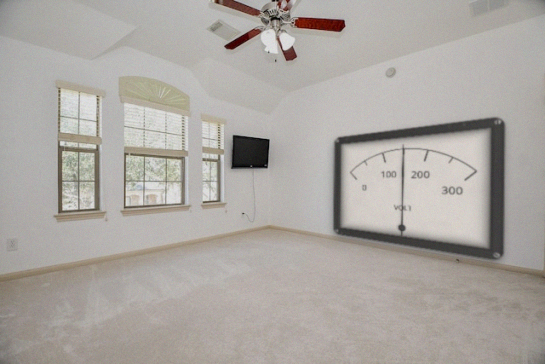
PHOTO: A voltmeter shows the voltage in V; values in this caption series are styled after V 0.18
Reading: V 150
